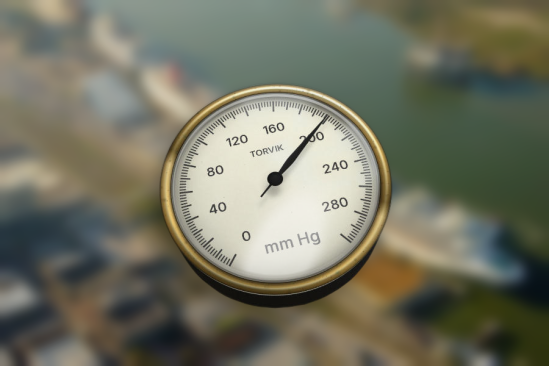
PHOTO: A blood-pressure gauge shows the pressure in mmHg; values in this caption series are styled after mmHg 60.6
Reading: mmHg 200
